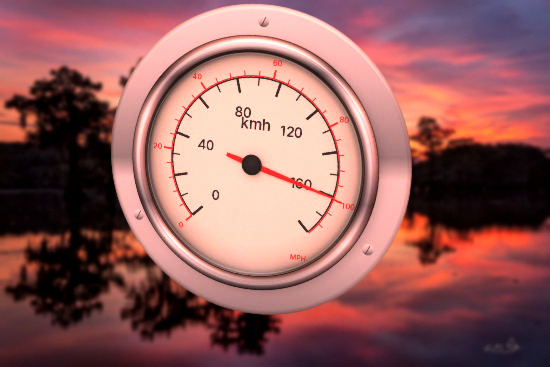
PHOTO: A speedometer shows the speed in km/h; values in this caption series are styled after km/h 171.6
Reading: km/h 160
